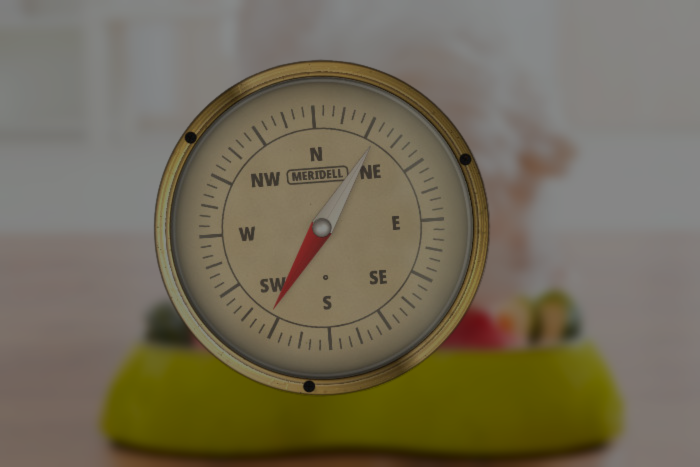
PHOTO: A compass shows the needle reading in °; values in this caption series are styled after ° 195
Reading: ° 215
